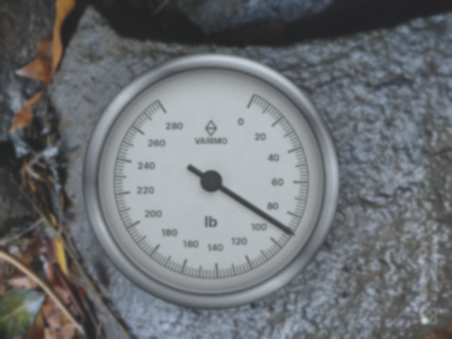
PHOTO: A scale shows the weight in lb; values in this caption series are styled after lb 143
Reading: lb 90
